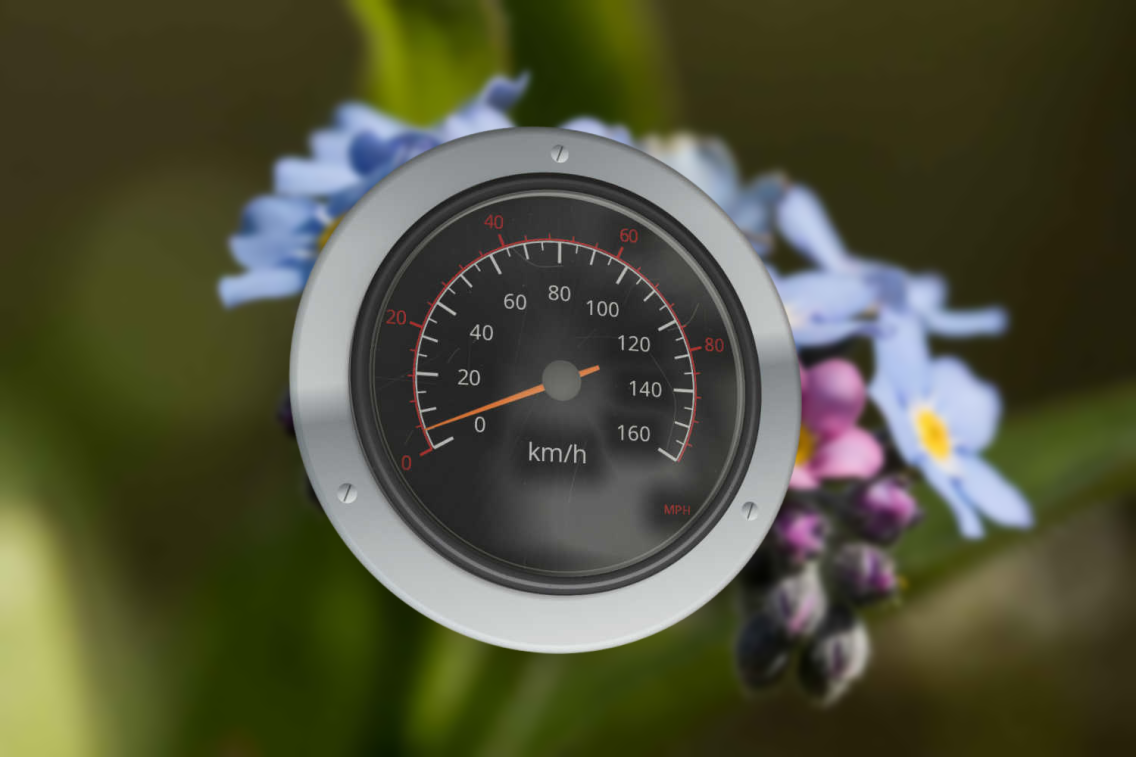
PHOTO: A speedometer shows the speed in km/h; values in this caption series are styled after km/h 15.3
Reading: km/h 5
